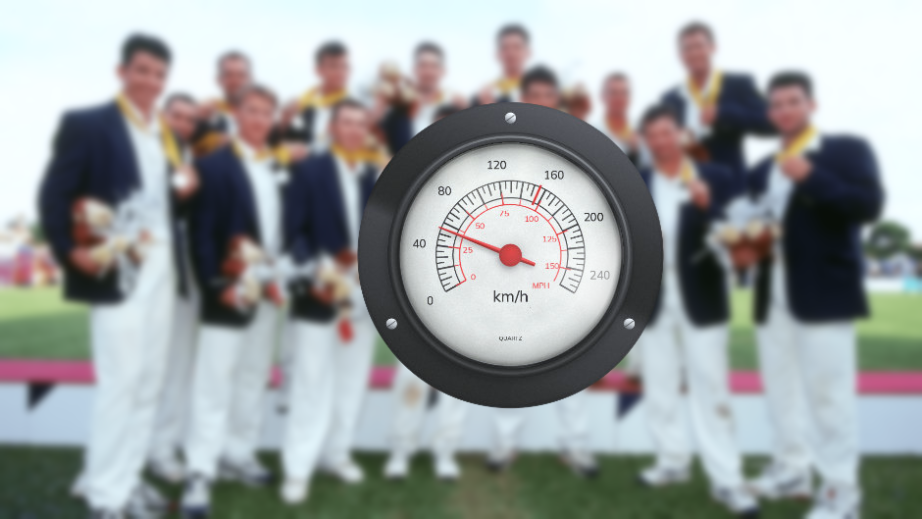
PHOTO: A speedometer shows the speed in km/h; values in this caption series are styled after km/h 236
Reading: km/h 55
